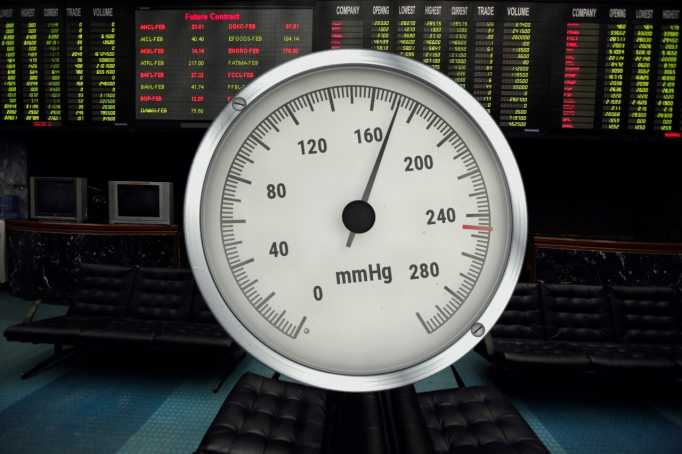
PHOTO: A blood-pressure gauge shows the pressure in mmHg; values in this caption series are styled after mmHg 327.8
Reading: mmHg 172
